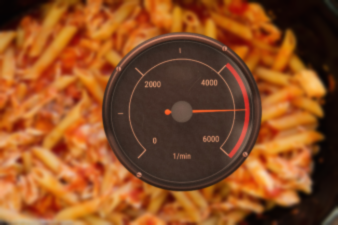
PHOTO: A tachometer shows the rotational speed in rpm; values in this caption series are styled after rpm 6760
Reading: rpm 5000
